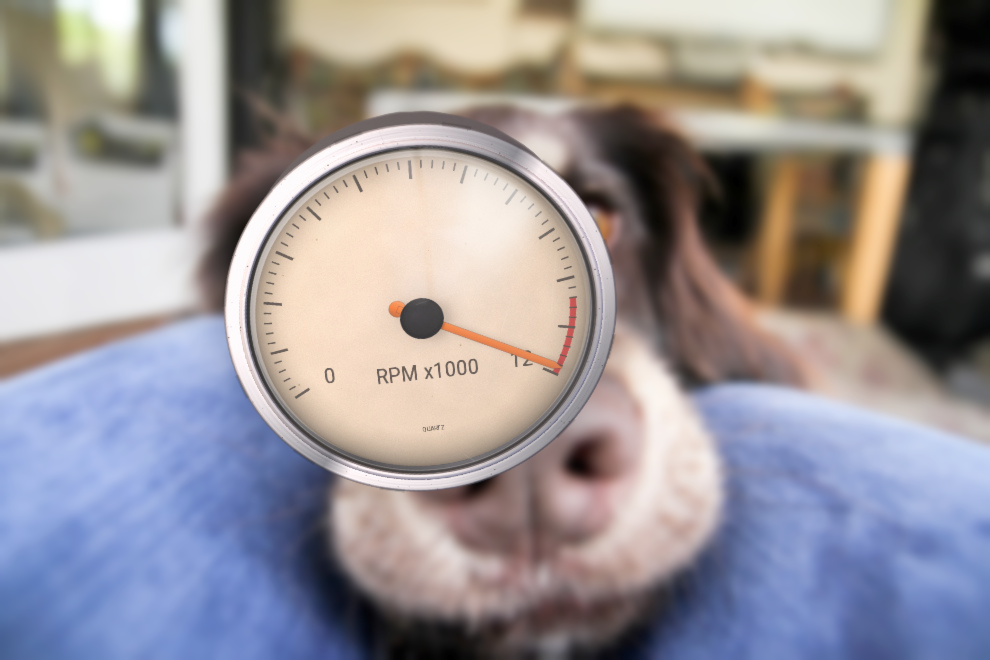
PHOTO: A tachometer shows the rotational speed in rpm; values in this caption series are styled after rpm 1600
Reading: rpm 11800
